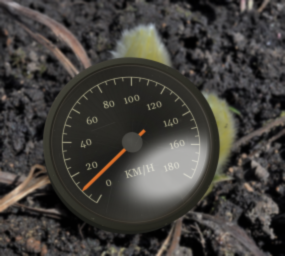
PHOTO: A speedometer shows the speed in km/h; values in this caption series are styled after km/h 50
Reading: km/h 10
